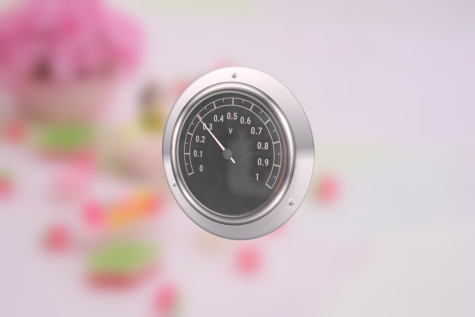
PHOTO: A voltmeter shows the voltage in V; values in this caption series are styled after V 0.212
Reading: V 0.3
